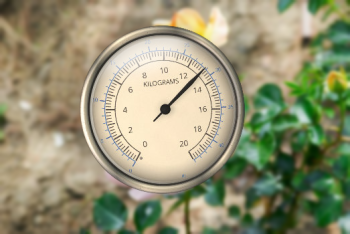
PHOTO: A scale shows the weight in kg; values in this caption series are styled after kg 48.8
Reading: kg 13
